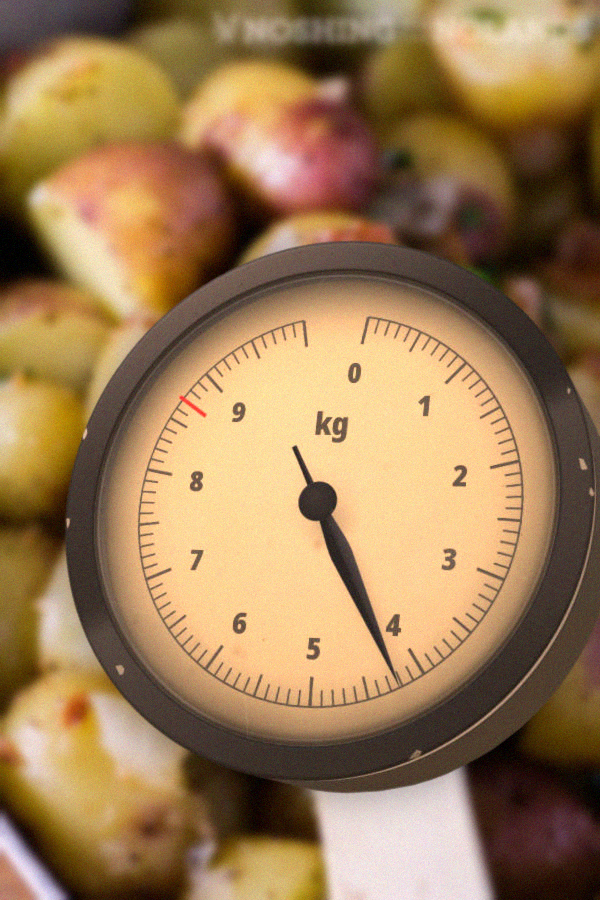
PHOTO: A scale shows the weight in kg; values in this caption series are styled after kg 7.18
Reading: kg 4.2
